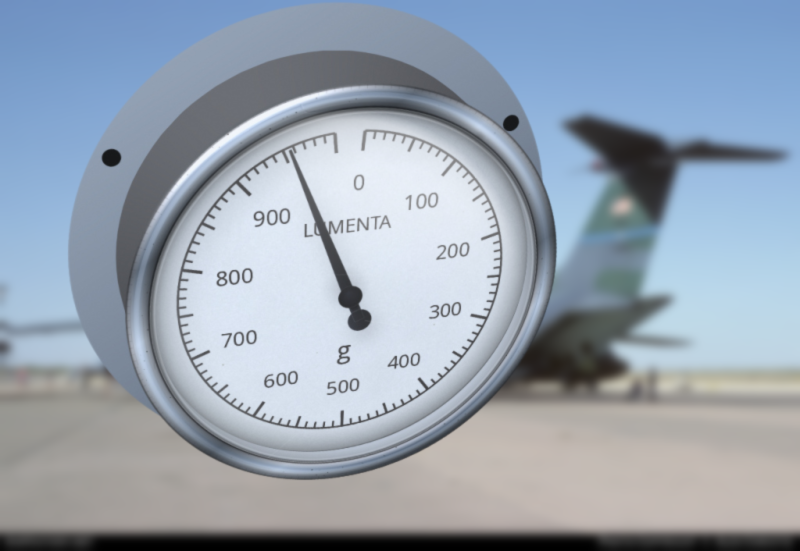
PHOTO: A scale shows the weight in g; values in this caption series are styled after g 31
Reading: g 955
